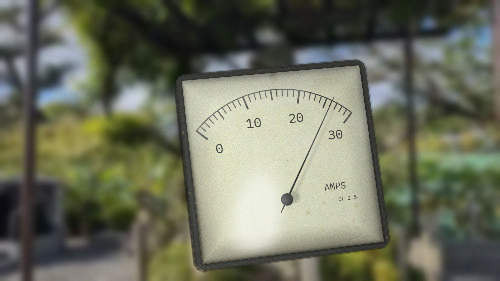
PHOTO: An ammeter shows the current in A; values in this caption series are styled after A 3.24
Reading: A 26
